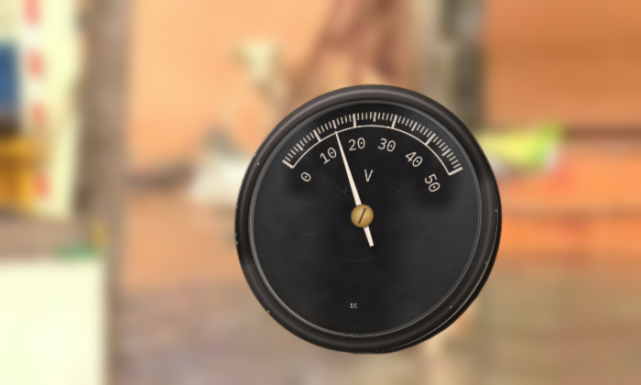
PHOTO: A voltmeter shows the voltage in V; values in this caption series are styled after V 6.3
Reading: V 15
